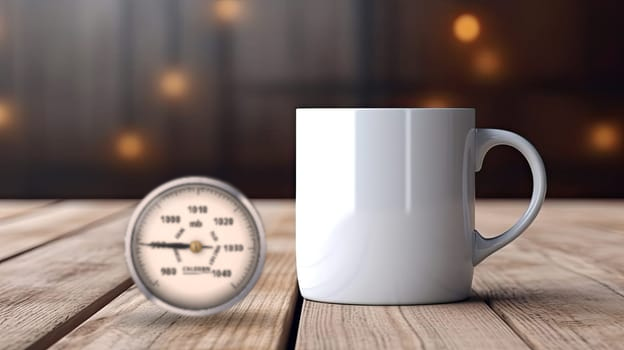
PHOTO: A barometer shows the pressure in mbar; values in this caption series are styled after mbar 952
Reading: mbar 990
